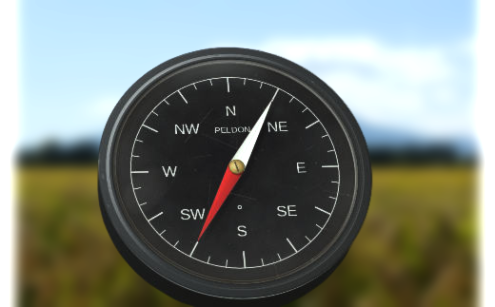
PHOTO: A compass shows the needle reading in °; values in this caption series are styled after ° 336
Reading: ° 210
